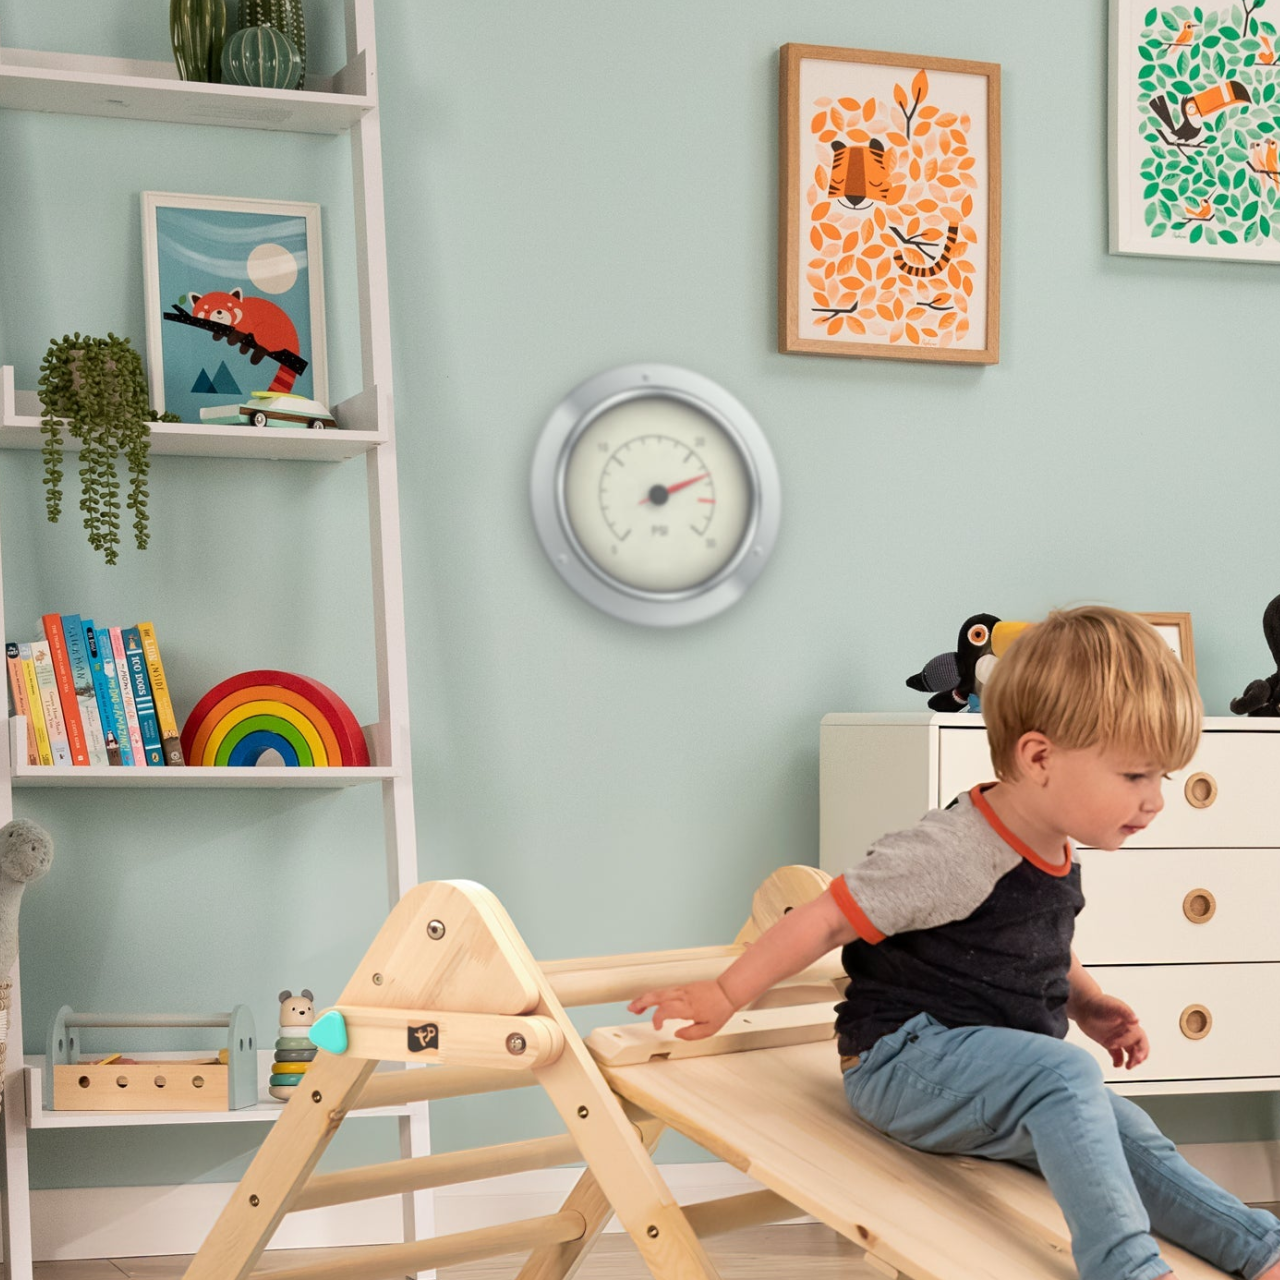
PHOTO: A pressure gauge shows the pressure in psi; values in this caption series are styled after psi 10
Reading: psi 23
